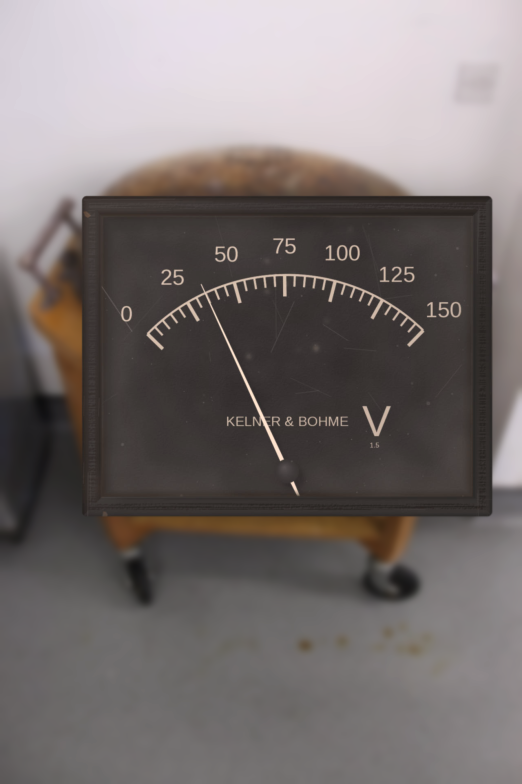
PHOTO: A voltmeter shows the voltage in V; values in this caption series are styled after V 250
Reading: V 35
